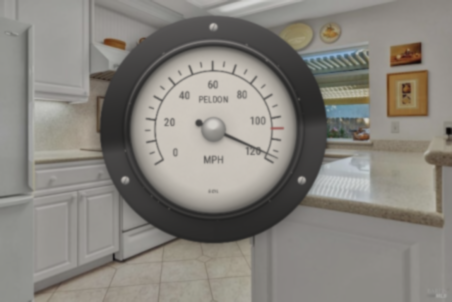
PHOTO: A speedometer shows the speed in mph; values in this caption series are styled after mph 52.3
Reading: mph 117.5
